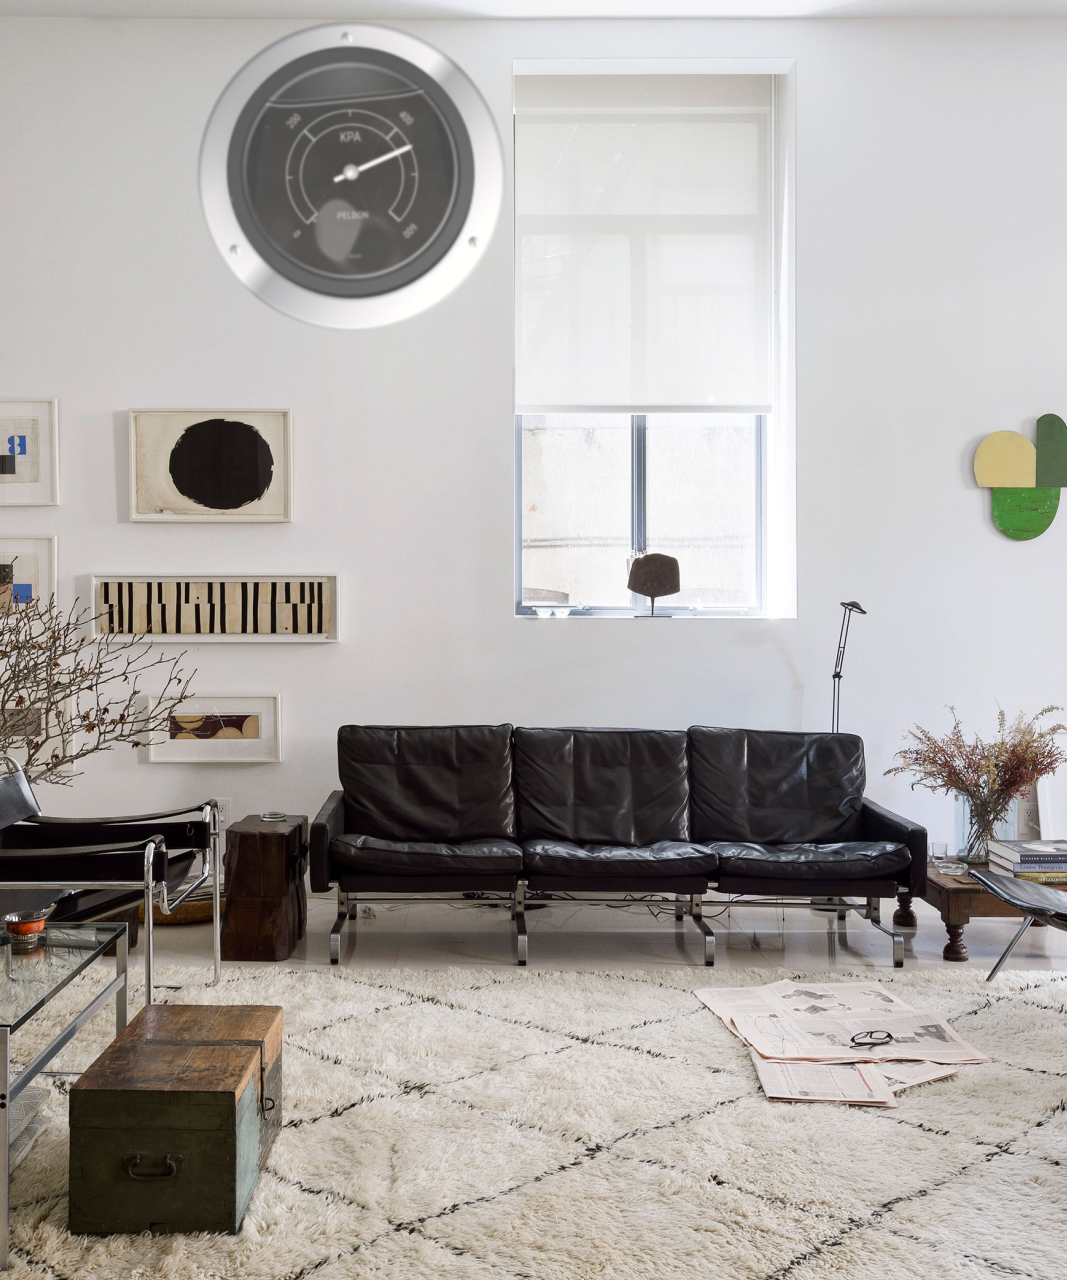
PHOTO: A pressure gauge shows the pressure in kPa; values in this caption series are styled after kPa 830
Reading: kPa 450
